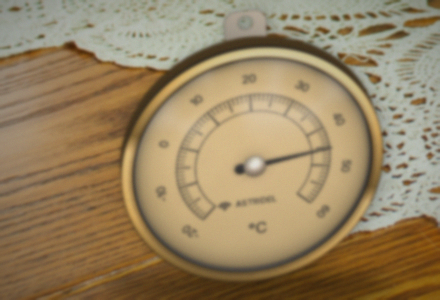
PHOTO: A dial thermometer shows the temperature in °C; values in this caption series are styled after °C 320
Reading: °C 45
